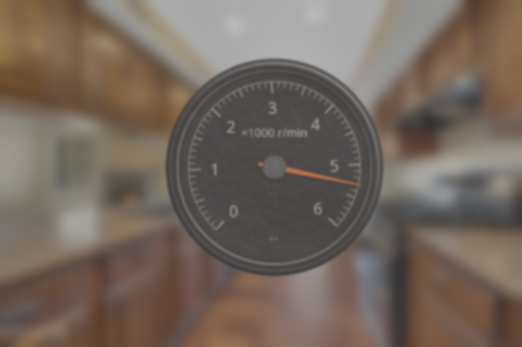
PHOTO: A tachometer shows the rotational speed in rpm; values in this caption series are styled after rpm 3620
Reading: rpm 5300
